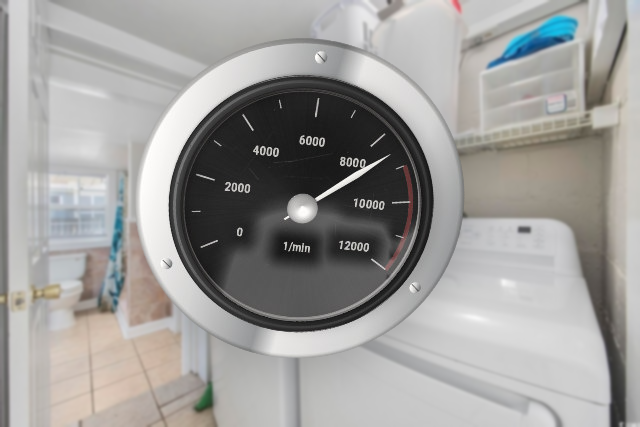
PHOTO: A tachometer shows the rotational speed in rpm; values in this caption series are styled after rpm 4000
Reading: rpm 8500
